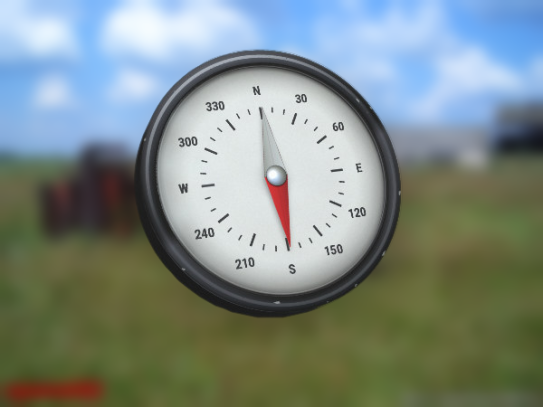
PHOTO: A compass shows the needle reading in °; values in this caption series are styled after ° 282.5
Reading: ° 180
